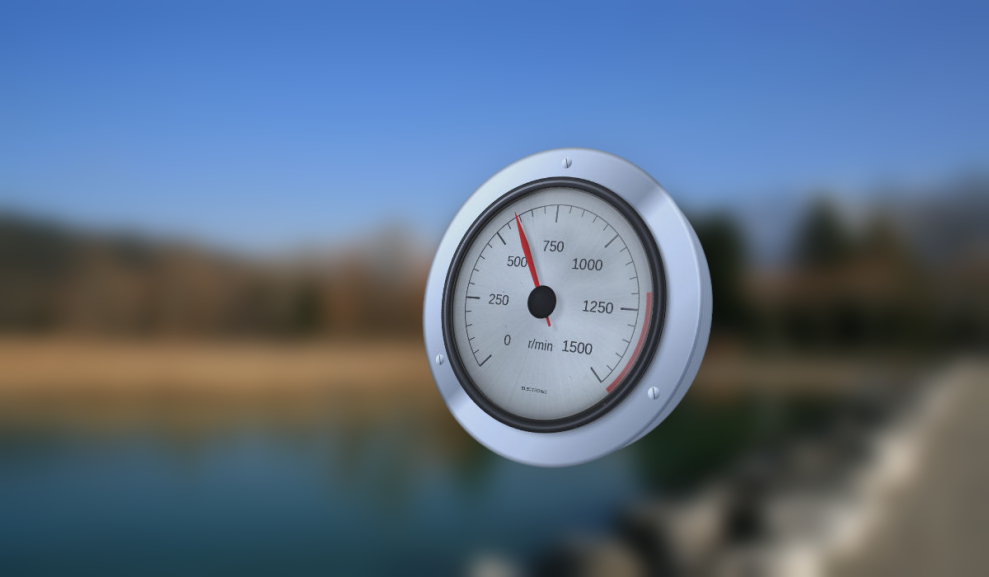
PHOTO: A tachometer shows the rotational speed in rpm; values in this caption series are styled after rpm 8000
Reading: rpm 600
